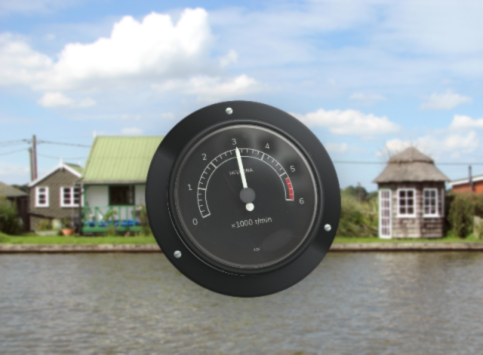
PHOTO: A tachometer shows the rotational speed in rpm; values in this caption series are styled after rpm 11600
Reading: rpm 3000
